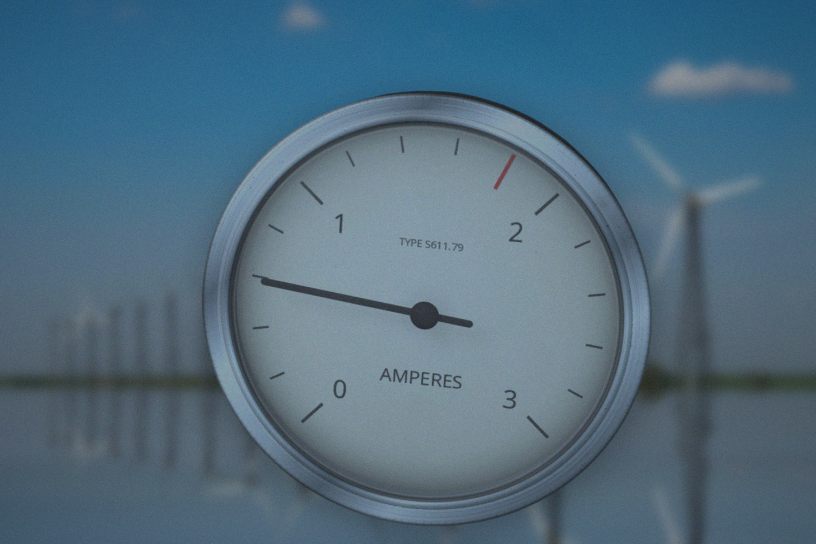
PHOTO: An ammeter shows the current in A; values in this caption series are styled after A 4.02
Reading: A 0.6
